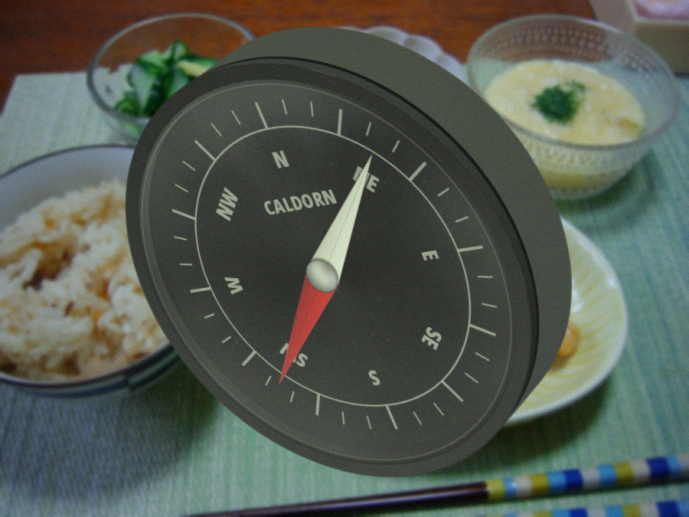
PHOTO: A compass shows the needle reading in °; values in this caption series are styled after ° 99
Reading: ° 225
